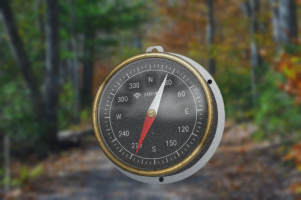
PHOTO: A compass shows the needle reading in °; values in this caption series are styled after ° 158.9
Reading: ° 205
